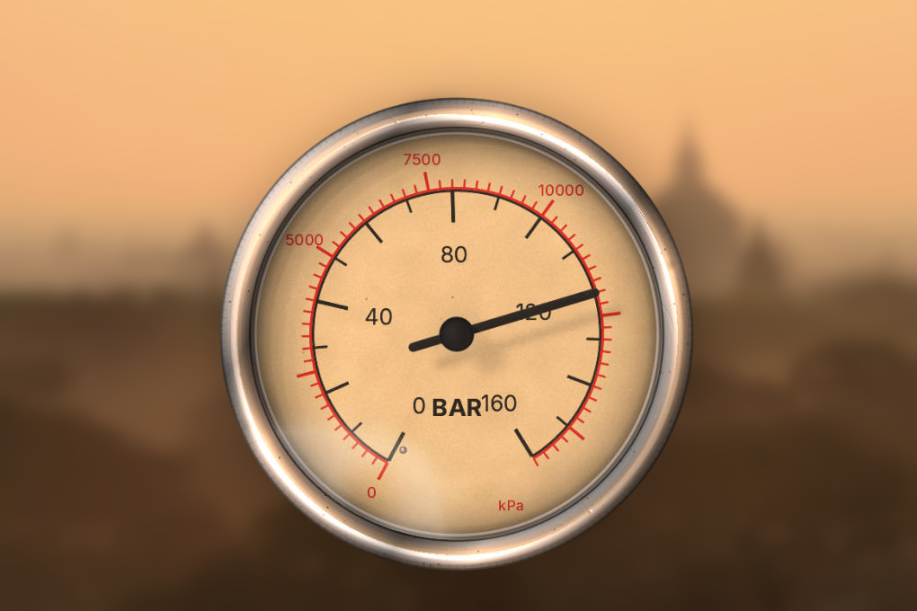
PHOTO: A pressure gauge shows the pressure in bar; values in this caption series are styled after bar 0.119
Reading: bar 120
